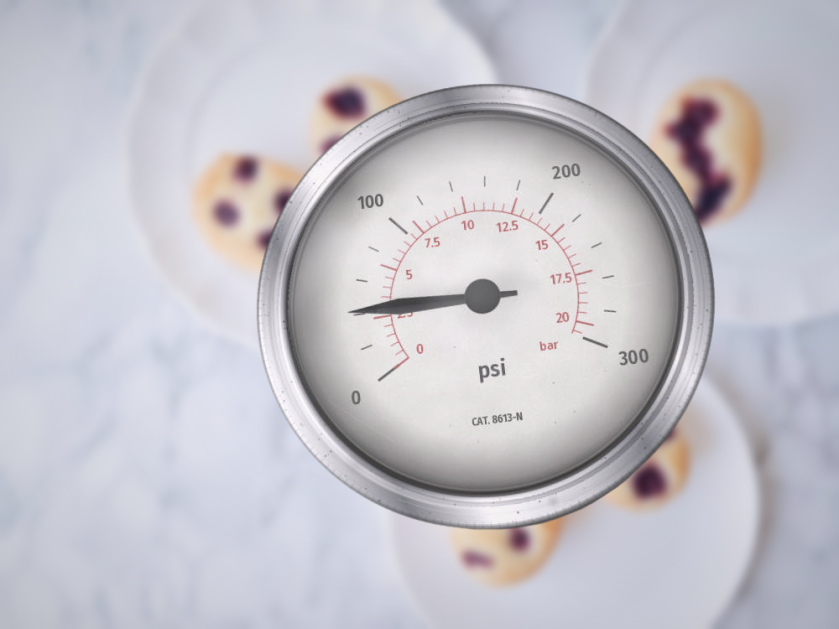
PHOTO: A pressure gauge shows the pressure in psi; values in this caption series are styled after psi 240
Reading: psi 40
